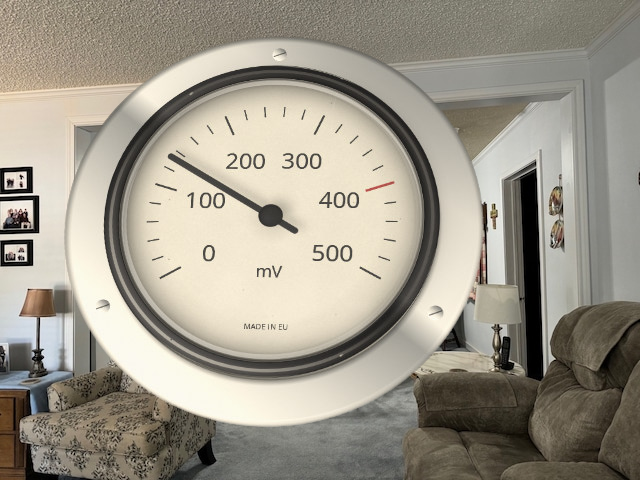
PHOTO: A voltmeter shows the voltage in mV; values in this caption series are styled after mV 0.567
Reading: mV 130
